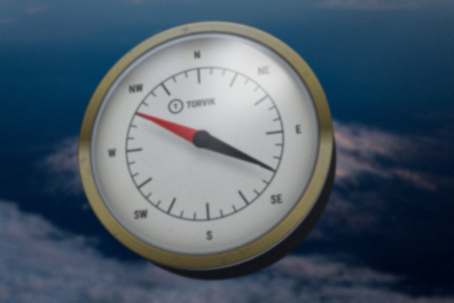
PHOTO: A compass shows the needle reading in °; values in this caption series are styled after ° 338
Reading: ° 300
